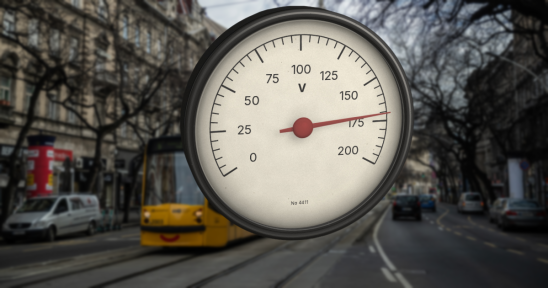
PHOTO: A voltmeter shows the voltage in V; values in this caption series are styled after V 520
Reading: V 170
